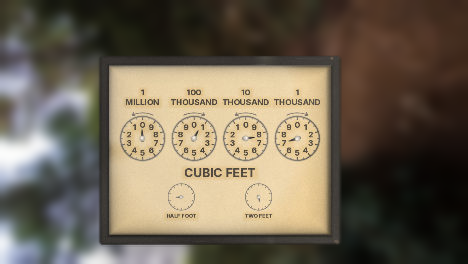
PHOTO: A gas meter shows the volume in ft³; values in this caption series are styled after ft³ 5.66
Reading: ft³ 7700
